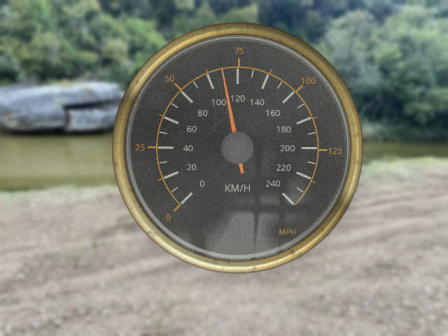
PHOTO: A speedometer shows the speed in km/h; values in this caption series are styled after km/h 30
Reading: km/h 110
